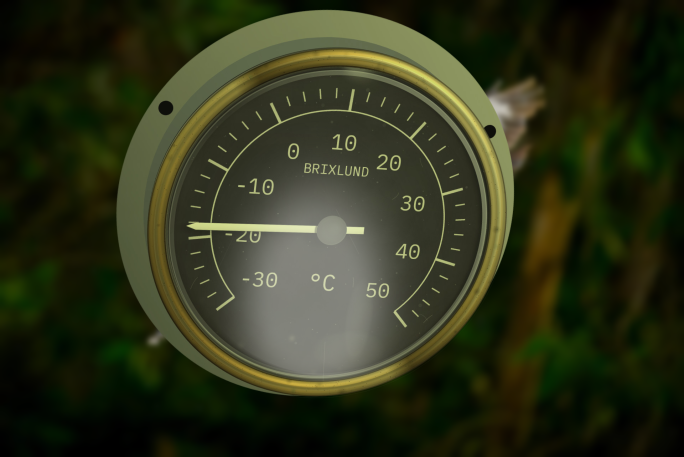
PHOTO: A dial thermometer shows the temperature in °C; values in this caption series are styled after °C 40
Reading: °C -18
